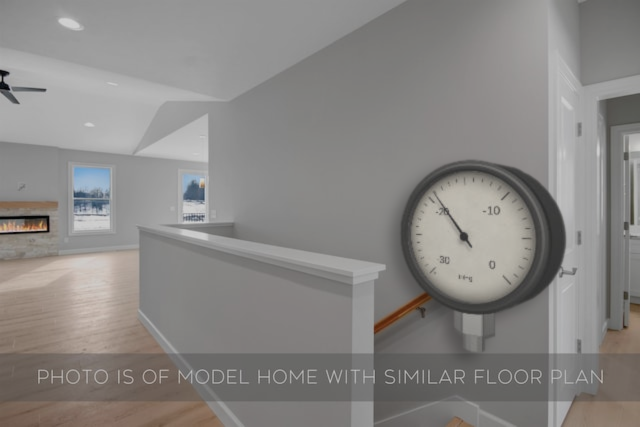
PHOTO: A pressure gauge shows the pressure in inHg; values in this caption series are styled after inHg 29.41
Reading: inHg -19
